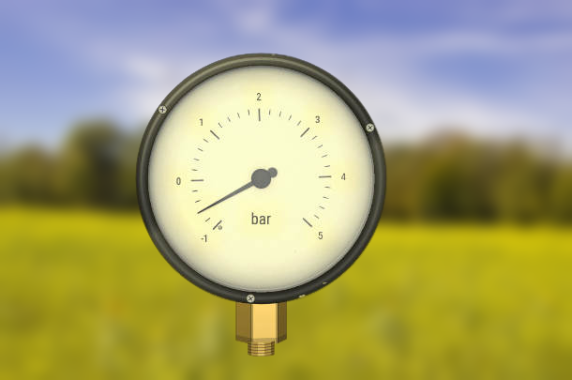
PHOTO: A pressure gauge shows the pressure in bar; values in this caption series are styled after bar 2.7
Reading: bar -0.6
